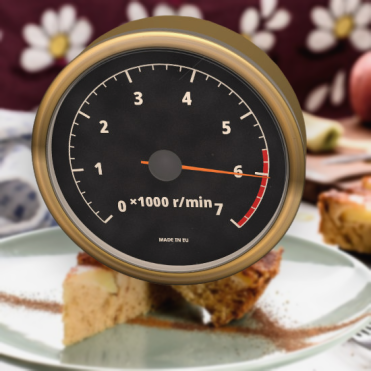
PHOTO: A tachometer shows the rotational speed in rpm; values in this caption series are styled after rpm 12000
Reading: rpm 6000
